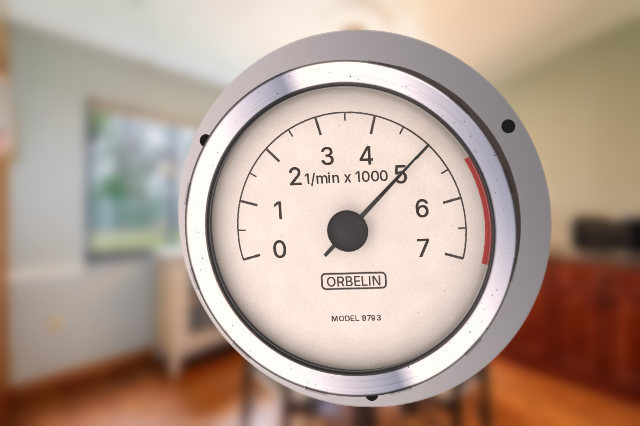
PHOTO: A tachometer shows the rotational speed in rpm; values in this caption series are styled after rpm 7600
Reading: rpm 5000
